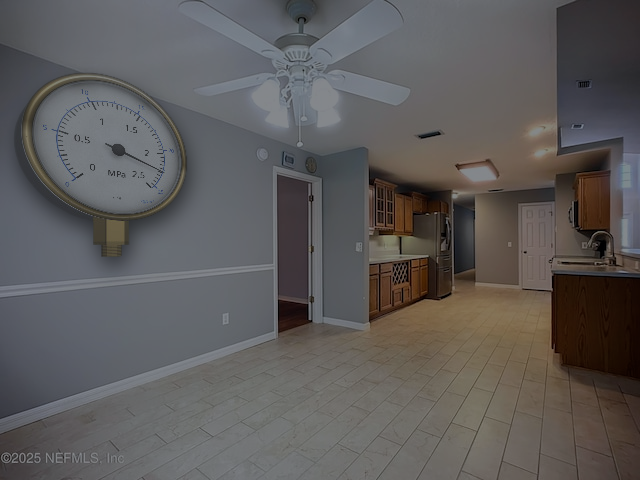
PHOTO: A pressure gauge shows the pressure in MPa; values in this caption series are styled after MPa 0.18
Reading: MPa 2.25
